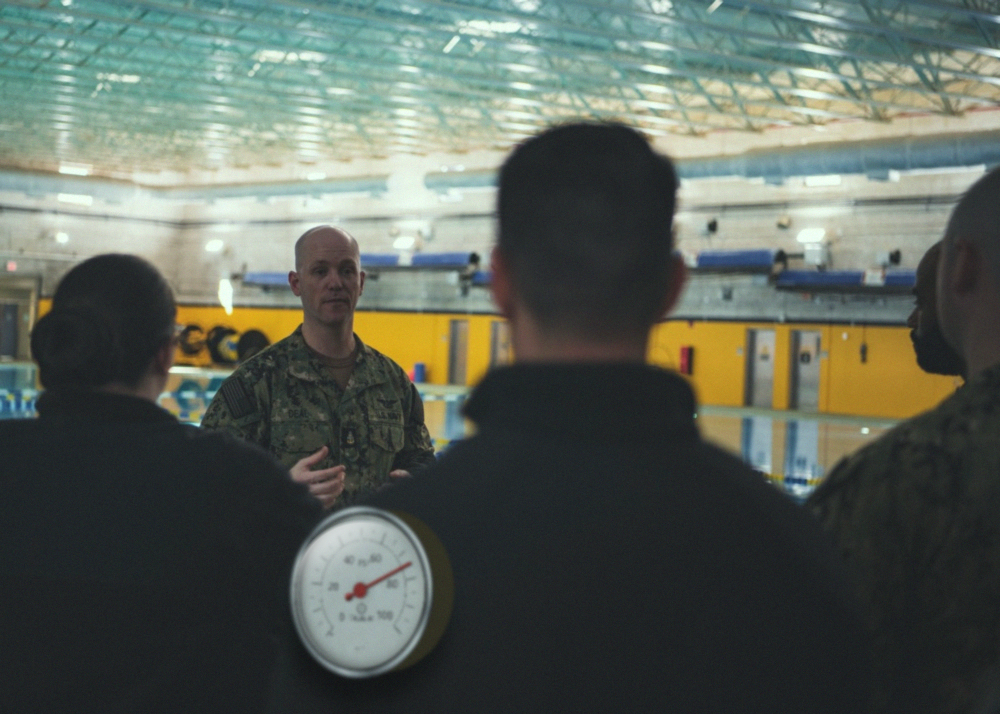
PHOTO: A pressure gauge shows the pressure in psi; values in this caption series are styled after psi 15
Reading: psi 75
